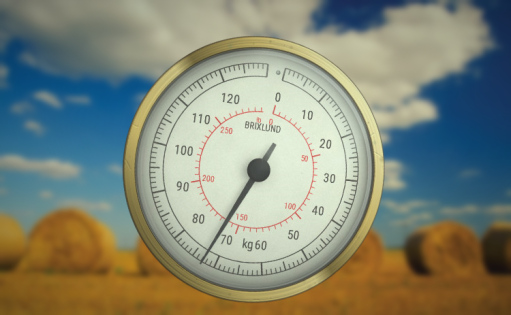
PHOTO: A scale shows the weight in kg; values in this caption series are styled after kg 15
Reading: kg 73
